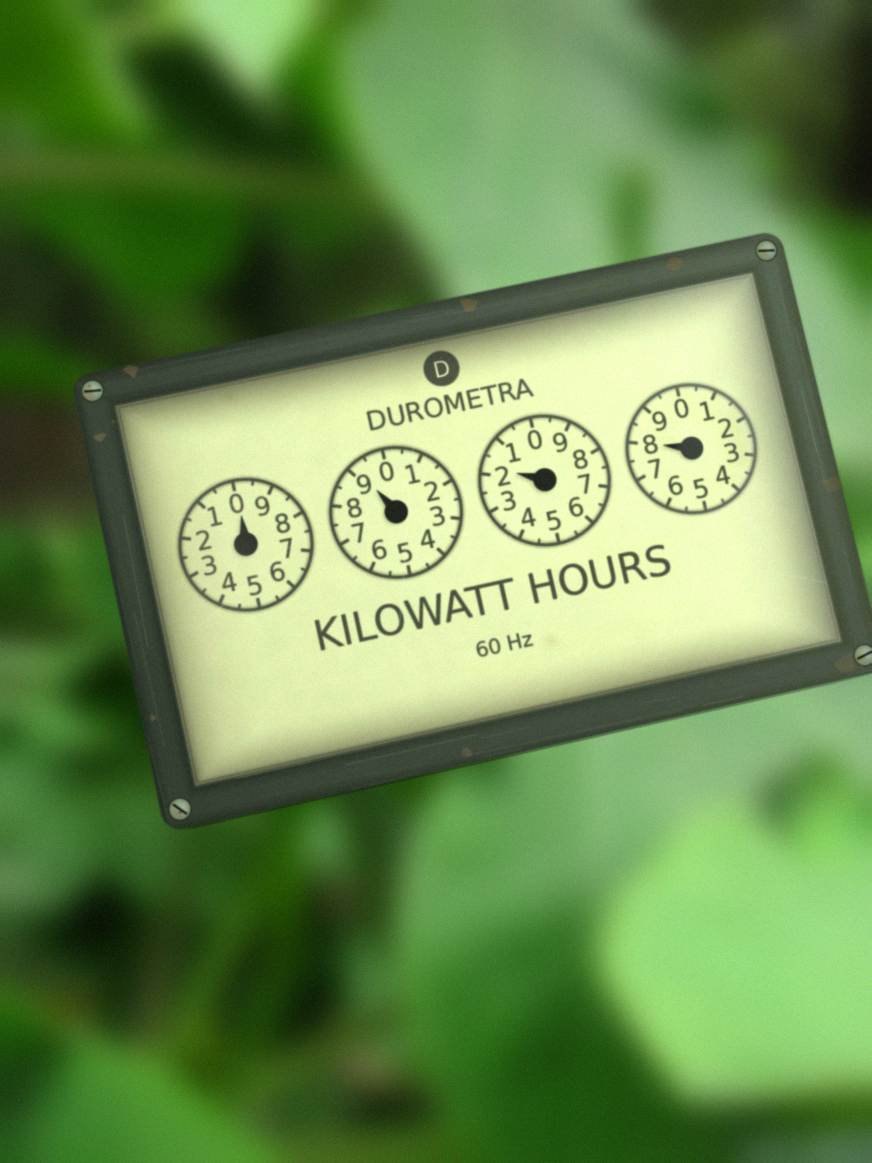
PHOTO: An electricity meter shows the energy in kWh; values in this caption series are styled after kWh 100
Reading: kWh 9918
